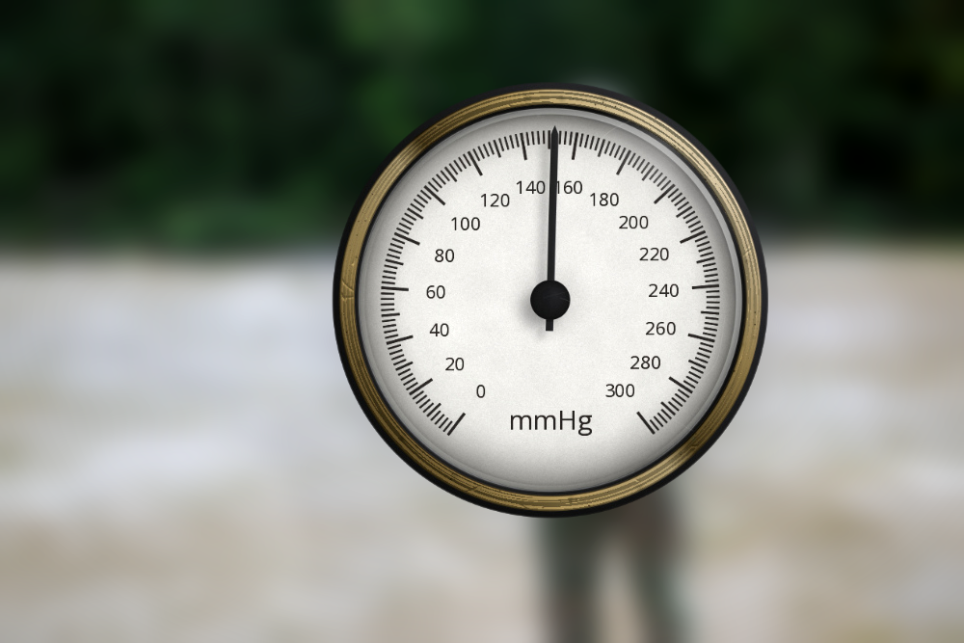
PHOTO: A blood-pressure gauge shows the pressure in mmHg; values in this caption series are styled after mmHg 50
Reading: mmHg 152
